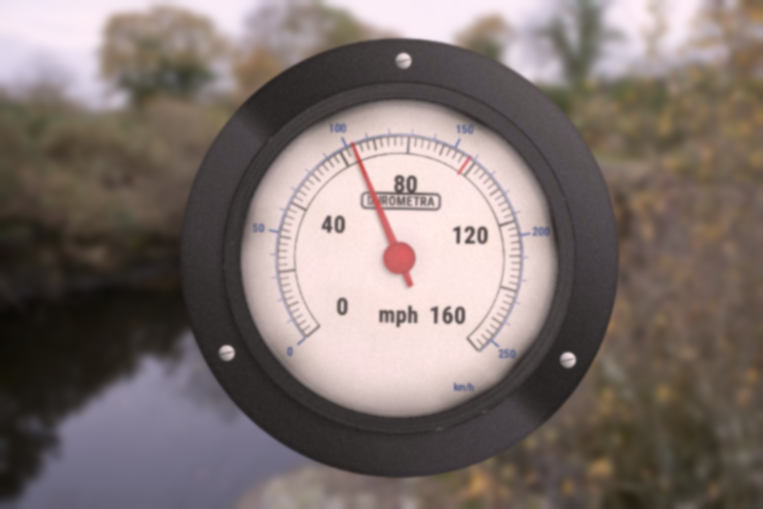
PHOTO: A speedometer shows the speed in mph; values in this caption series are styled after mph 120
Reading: mph 64
